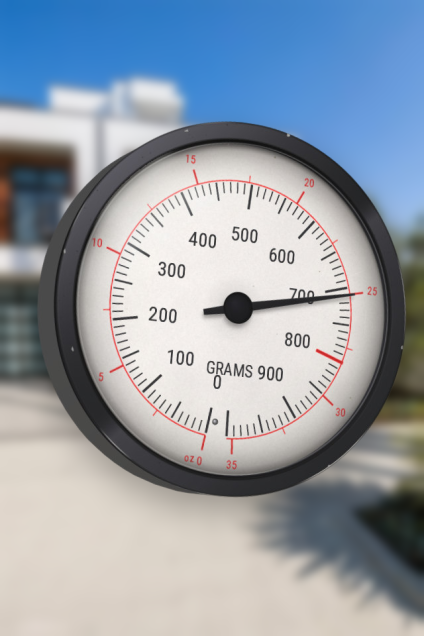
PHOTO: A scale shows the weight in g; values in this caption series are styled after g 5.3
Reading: g 710
